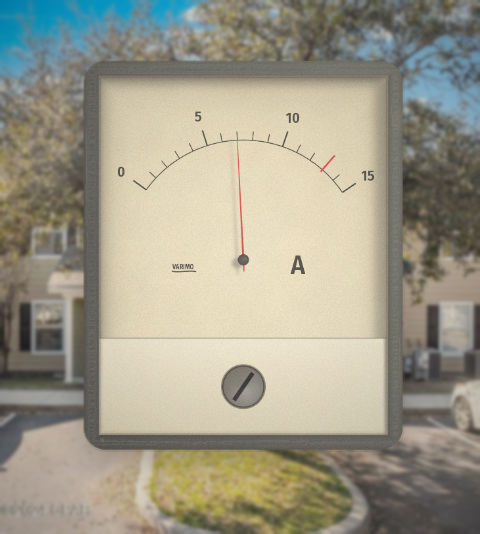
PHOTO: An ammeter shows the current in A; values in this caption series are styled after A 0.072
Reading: A 7
